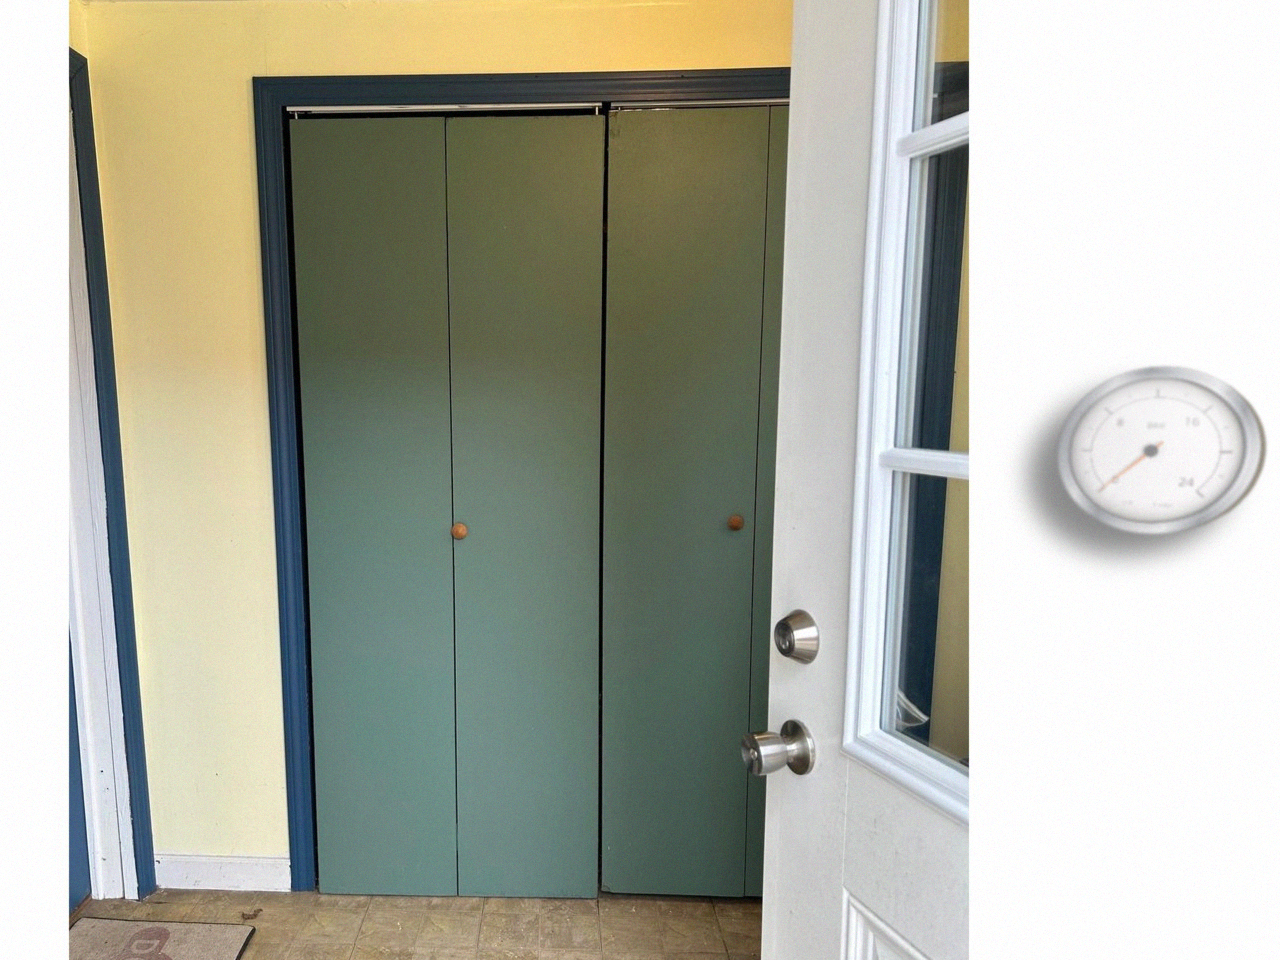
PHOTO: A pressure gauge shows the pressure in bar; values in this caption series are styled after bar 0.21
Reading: bar 0
